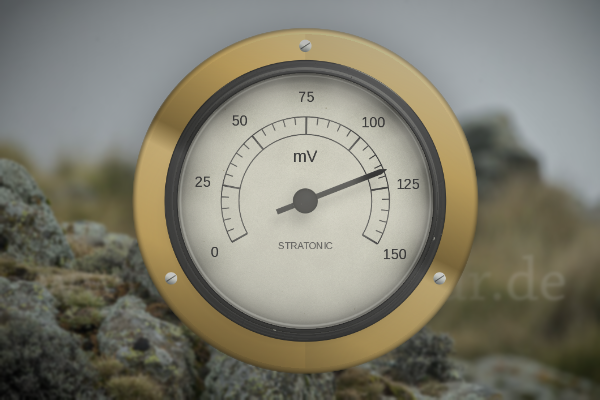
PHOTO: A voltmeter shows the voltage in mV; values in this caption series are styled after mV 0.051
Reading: mV 117.5
